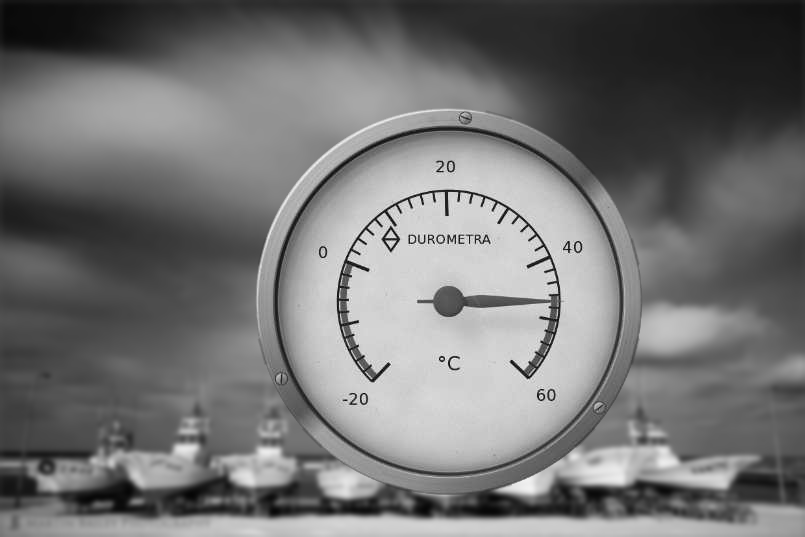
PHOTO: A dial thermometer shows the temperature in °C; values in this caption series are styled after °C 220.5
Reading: °C 47
